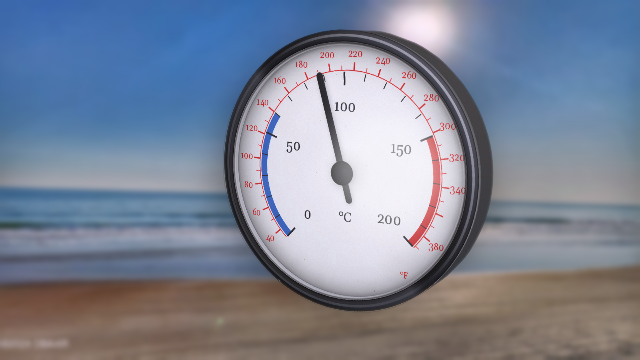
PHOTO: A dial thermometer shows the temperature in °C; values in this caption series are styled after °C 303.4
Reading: °C 90
